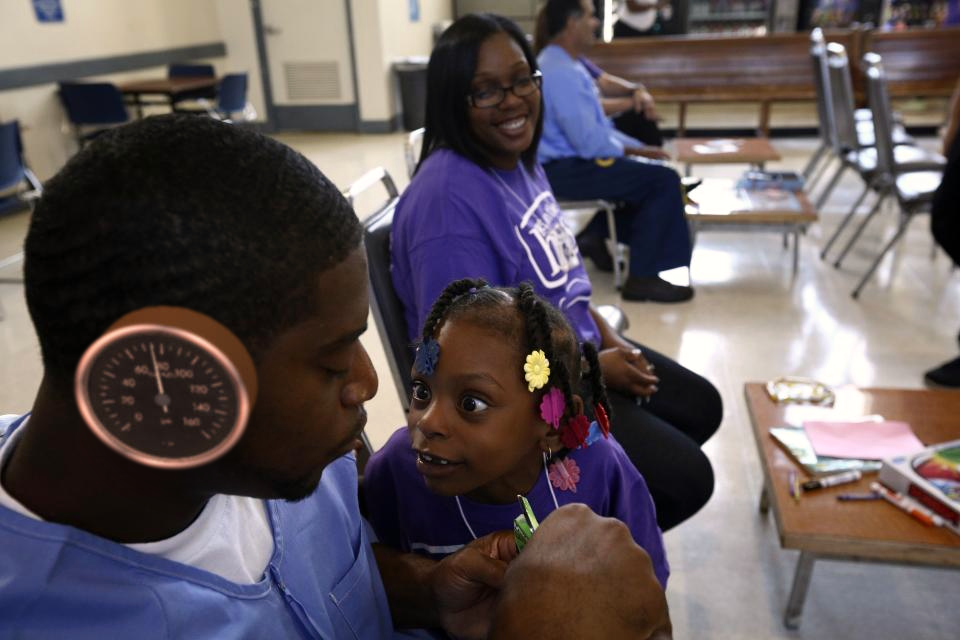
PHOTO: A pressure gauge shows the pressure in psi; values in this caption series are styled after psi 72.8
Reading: psi 75
